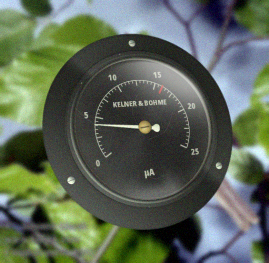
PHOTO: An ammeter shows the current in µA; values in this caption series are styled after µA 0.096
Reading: µA 4
